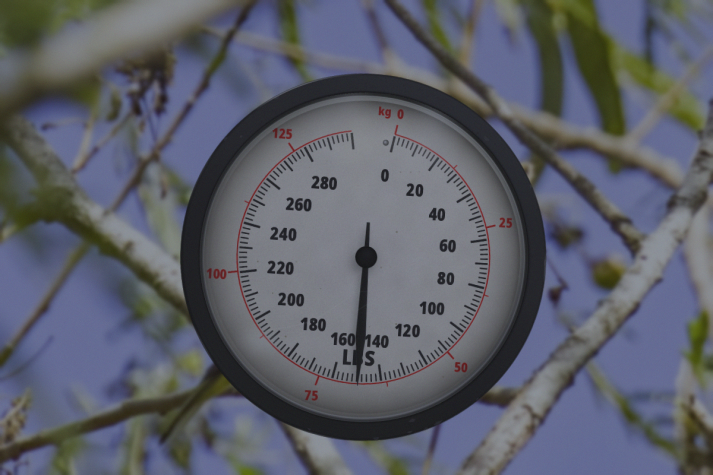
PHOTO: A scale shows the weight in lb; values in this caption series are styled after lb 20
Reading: lb 150
